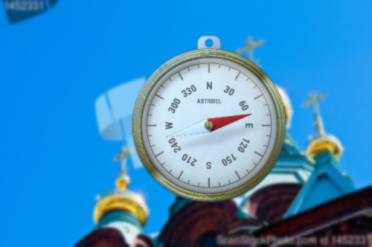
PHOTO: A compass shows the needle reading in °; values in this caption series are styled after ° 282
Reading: ° 75
